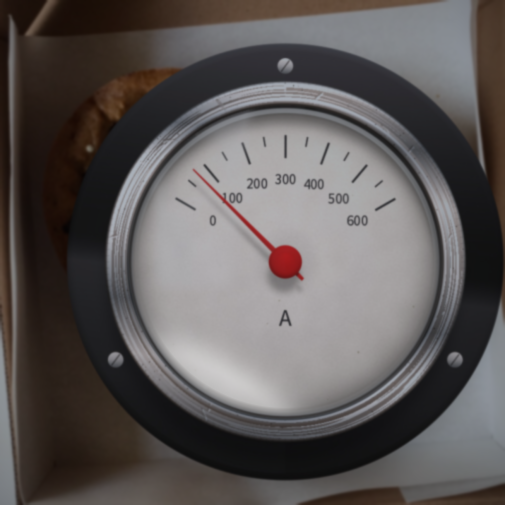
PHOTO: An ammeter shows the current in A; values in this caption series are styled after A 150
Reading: A 75
